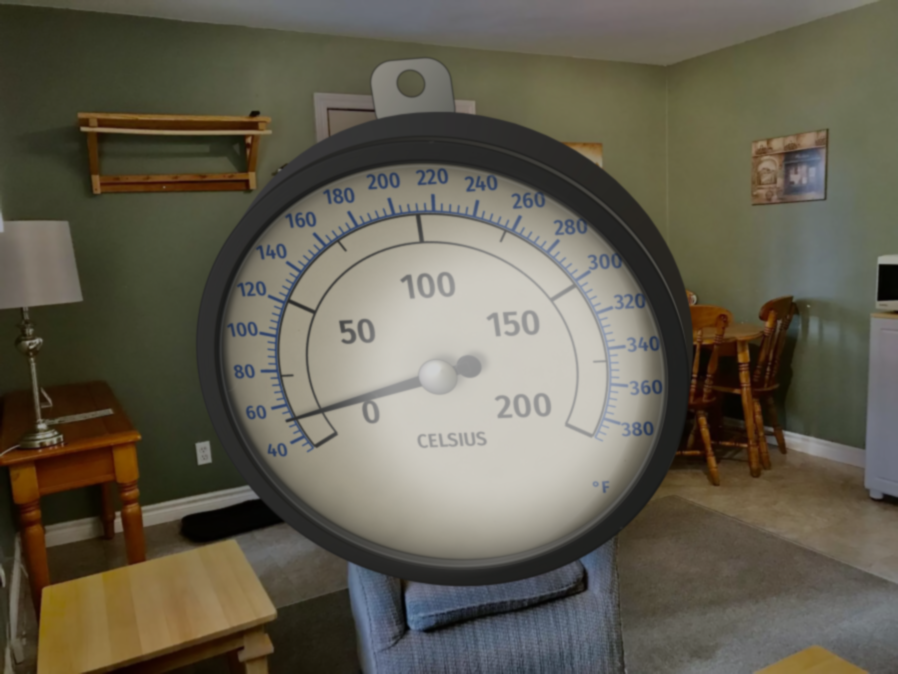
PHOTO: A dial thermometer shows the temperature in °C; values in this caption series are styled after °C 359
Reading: °C 12.5
